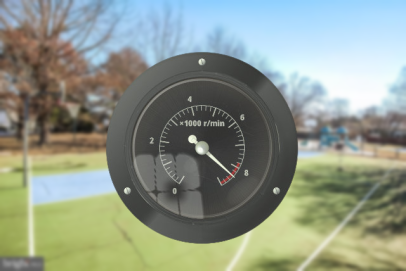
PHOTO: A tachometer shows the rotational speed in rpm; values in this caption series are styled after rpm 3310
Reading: rpm 8400
